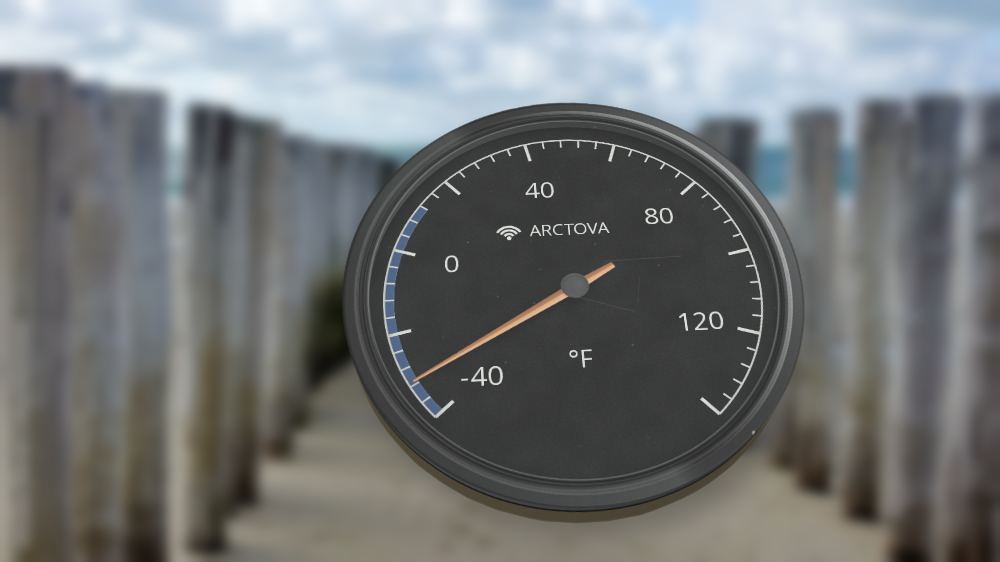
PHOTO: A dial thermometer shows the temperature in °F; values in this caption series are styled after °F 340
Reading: °F -32
